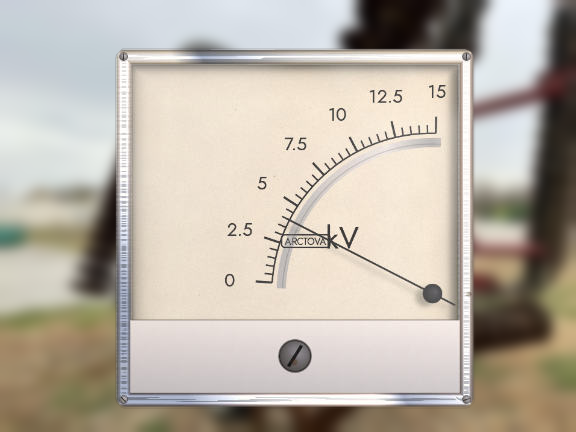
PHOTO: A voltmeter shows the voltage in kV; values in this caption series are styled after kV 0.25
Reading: kV 4
